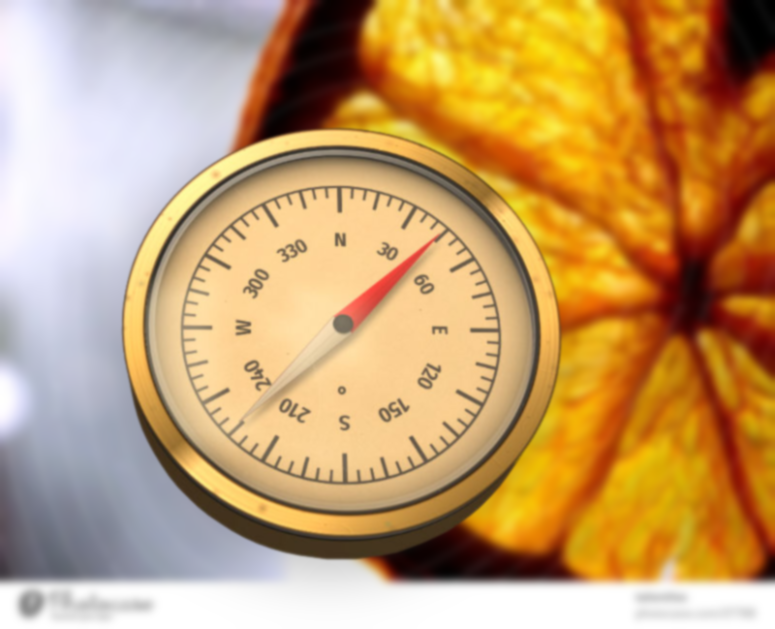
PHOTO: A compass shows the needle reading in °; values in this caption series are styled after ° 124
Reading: ° 45
